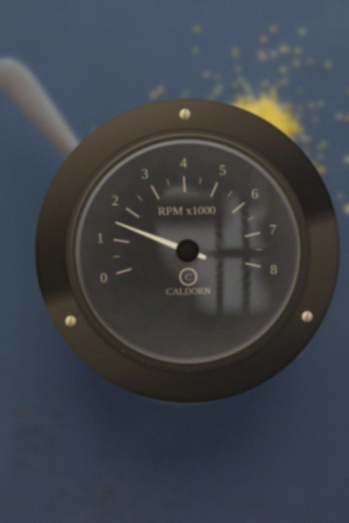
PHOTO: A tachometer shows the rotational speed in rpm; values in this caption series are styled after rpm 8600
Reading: rpm 1500
